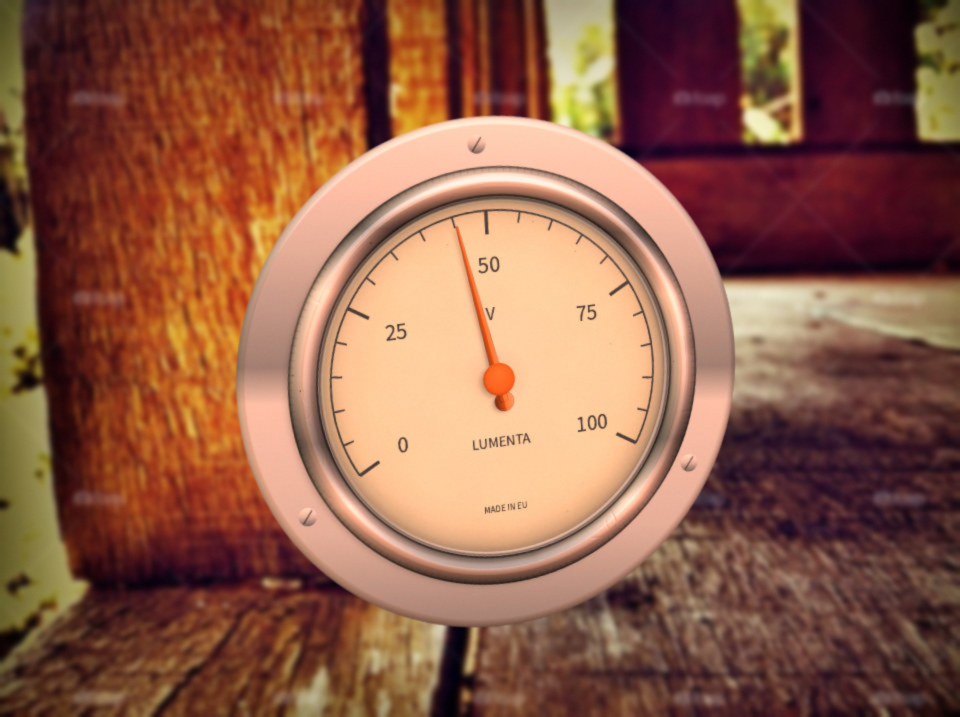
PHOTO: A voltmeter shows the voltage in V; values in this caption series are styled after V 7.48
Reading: V 45
